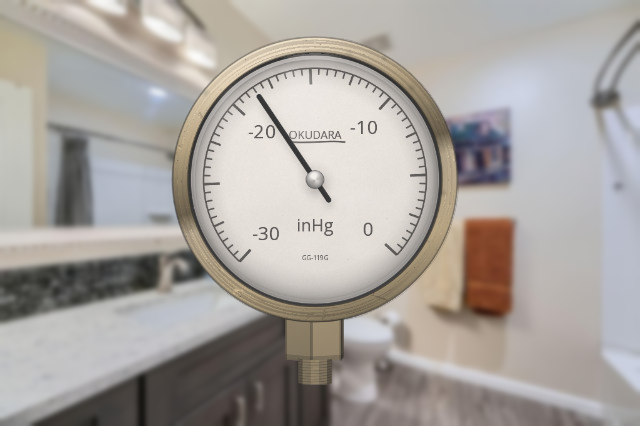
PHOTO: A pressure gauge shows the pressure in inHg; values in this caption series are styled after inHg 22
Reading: inHg -18.5
